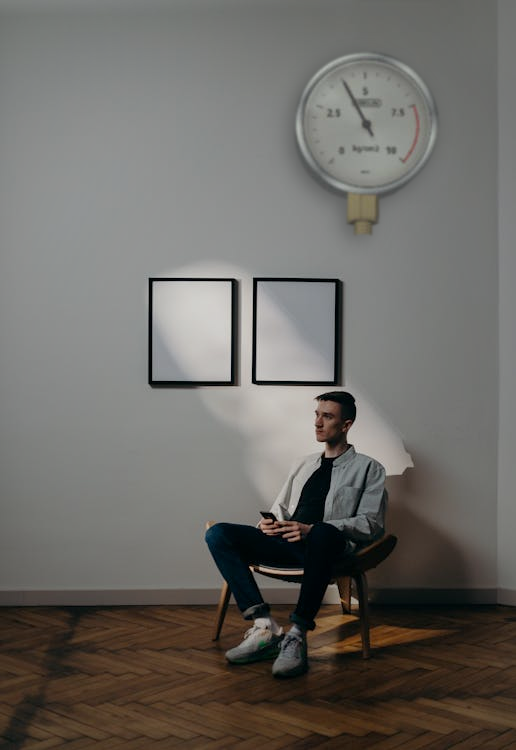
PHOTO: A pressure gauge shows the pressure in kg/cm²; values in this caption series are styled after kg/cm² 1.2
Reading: kg/cm² 4
